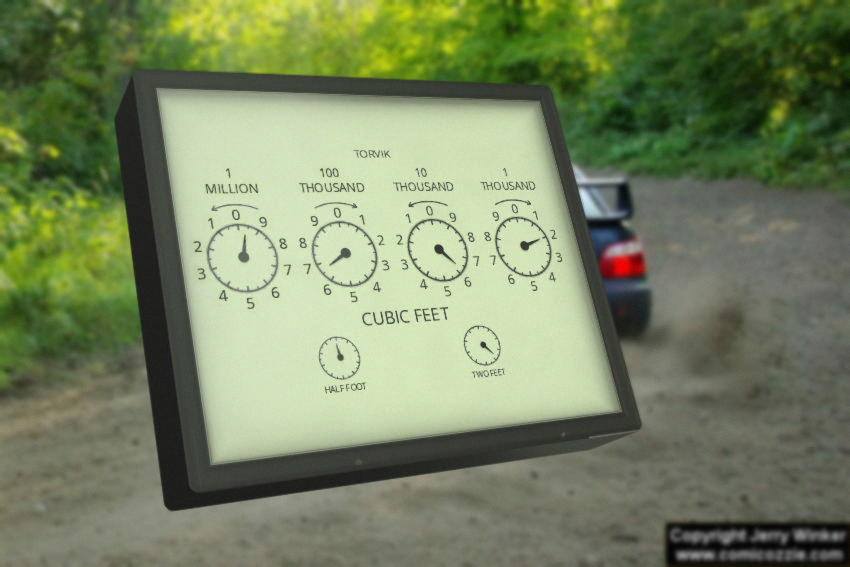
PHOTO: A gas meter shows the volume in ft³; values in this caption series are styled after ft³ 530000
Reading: ft³ 966200
